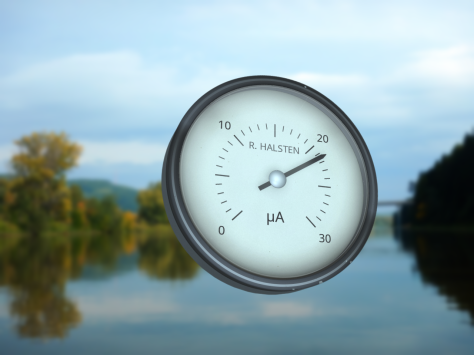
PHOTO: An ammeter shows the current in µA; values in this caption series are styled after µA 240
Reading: µA 21.5
